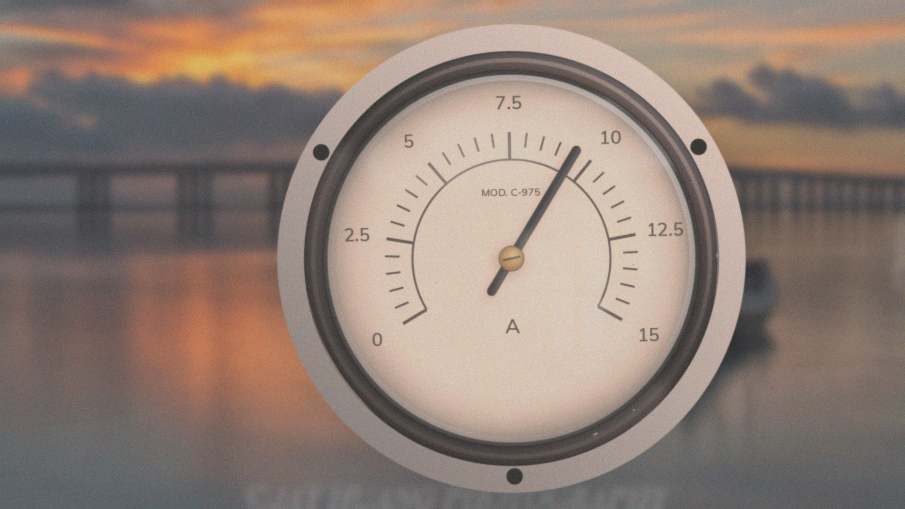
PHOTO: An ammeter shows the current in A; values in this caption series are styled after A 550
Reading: A 9.5
